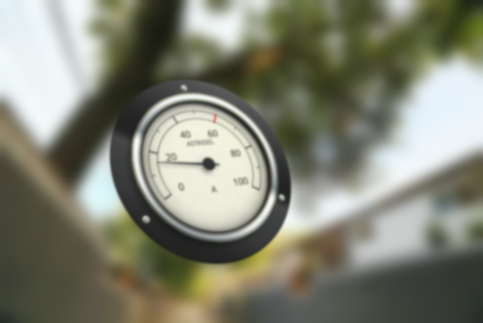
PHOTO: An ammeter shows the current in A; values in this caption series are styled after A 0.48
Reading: A 15
